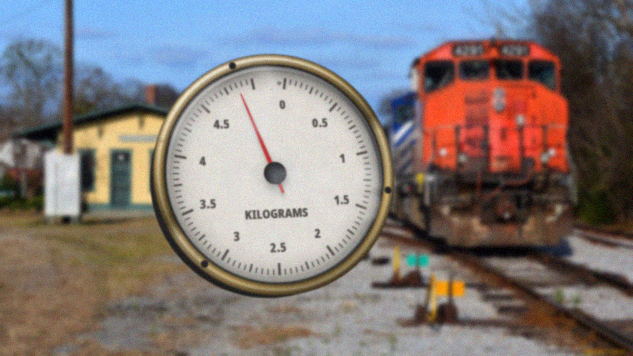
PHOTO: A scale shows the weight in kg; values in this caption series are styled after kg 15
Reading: kg 4.85
